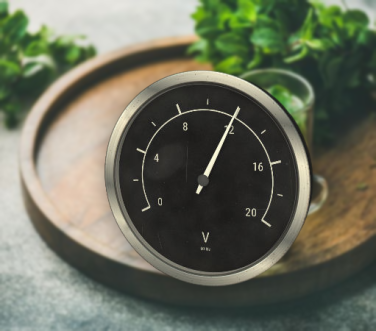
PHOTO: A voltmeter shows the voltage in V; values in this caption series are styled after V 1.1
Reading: V 12
